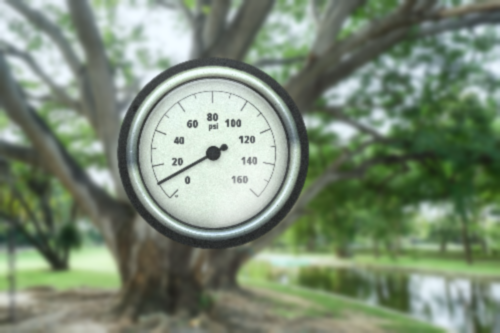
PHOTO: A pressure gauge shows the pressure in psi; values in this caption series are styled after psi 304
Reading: psi 10
